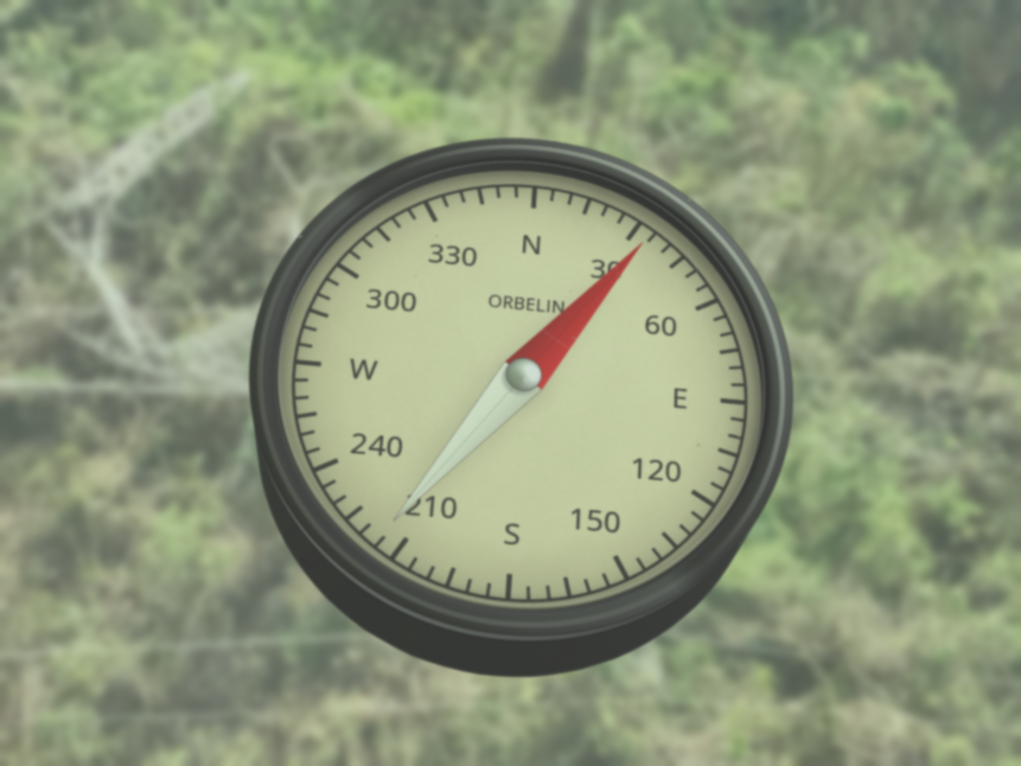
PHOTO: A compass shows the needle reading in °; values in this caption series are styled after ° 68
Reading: ° 35
